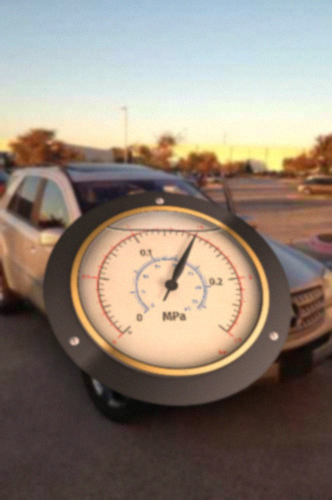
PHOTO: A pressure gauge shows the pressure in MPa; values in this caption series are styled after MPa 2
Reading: MPa 0.15
